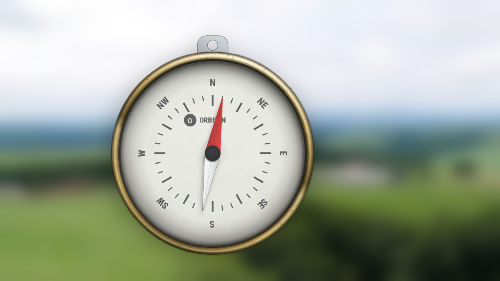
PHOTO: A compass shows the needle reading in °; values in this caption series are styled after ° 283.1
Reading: ° 10
